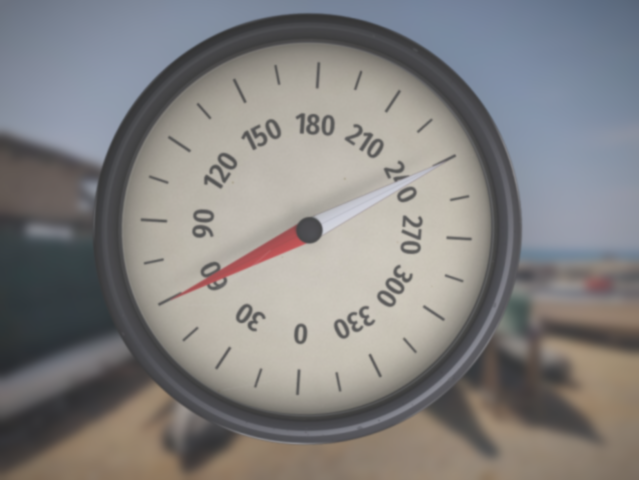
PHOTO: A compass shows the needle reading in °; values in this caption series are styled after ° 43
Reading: ° 60
